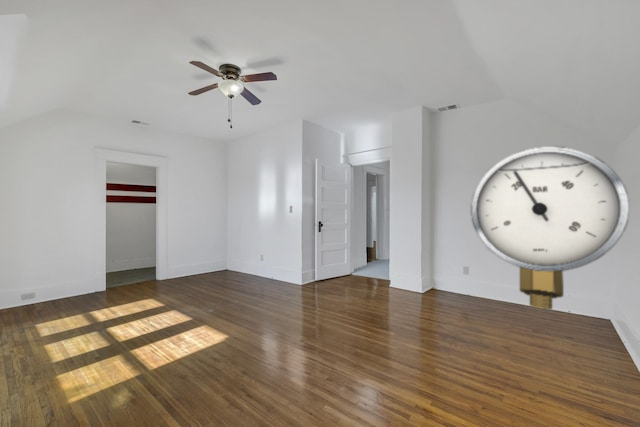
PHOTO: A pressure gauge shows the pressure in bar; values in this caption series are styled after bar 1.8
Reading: bar 22.5
